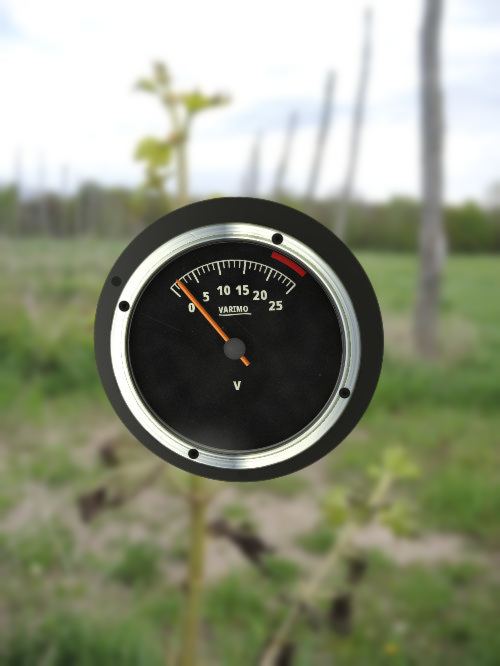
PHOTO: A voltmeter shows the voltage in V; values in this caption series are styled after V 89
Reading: V 2
